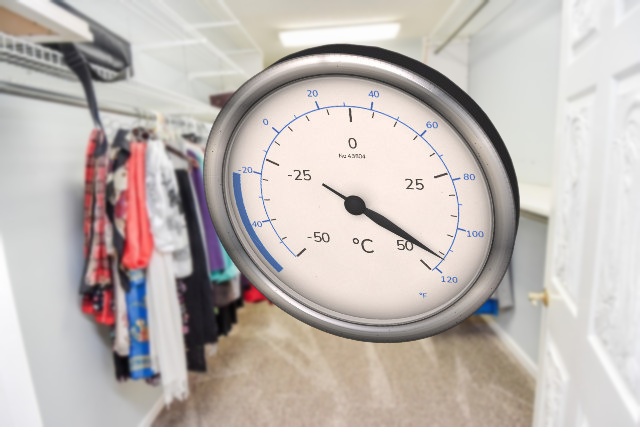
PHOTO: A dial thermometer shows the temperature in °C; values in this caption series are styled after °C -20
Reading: °C 45
